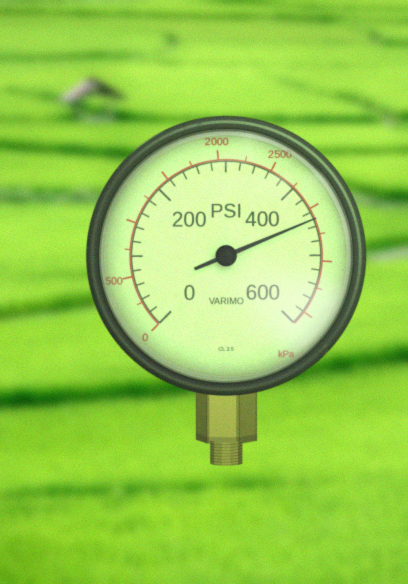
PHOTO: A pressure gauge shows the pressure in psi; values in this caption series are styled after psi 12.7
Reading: psi 450
